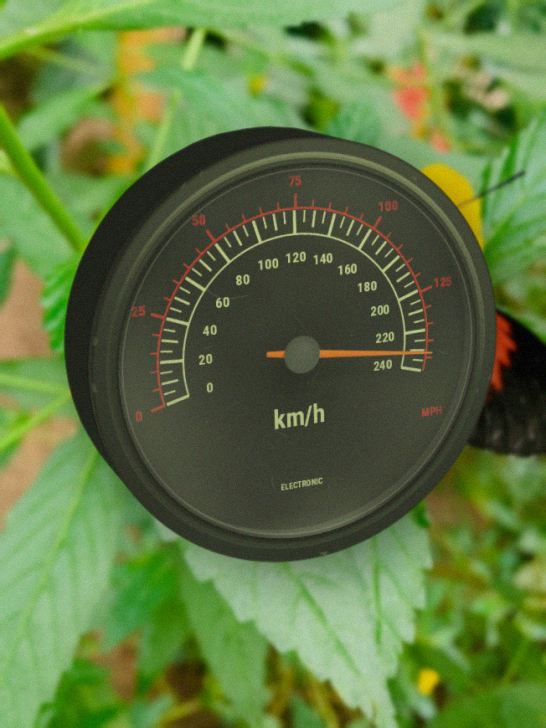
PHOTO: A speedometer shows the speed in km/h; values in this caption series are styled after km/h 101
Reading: km/h 230
